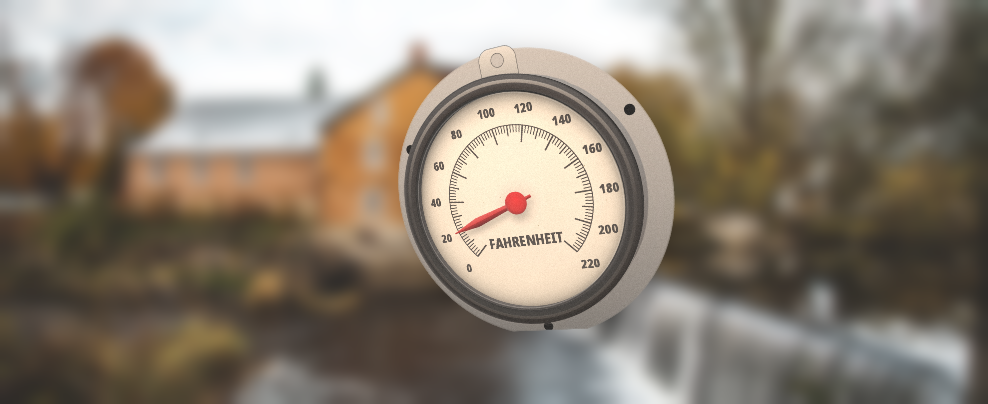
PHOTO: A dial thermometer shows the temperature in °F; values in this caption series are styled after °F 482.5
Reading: °F 20
